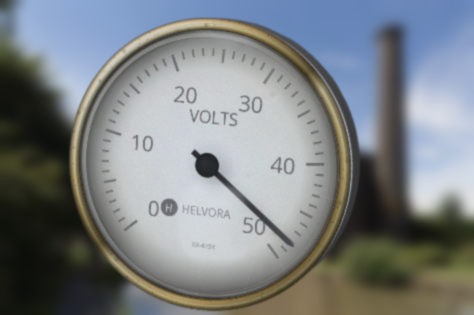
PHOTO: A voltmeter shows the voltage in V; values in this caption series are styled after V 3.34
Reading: V 48
